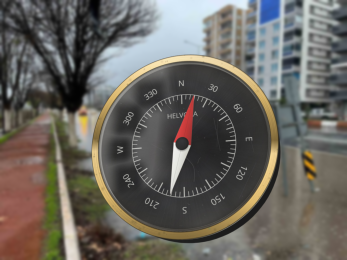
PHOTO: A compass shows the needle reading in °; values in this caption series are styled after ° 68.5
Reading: ° 15
